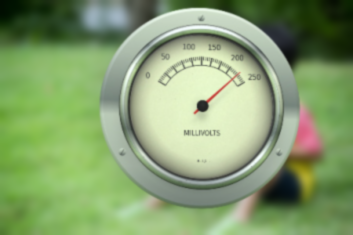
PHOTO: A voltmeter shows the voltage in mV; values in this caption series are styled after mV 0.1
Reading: mV 225
